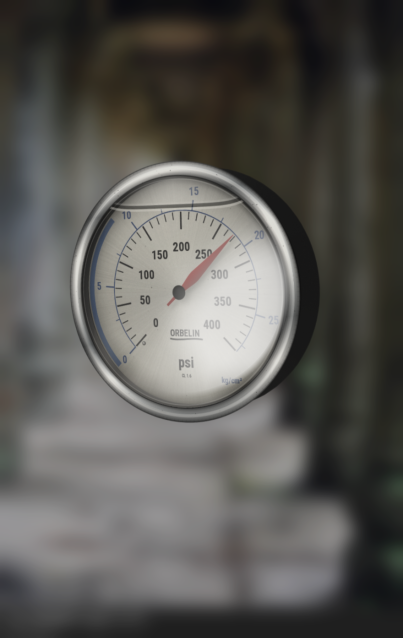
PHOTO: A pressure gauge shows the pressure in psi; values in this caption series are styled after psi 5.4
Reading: psi 270
